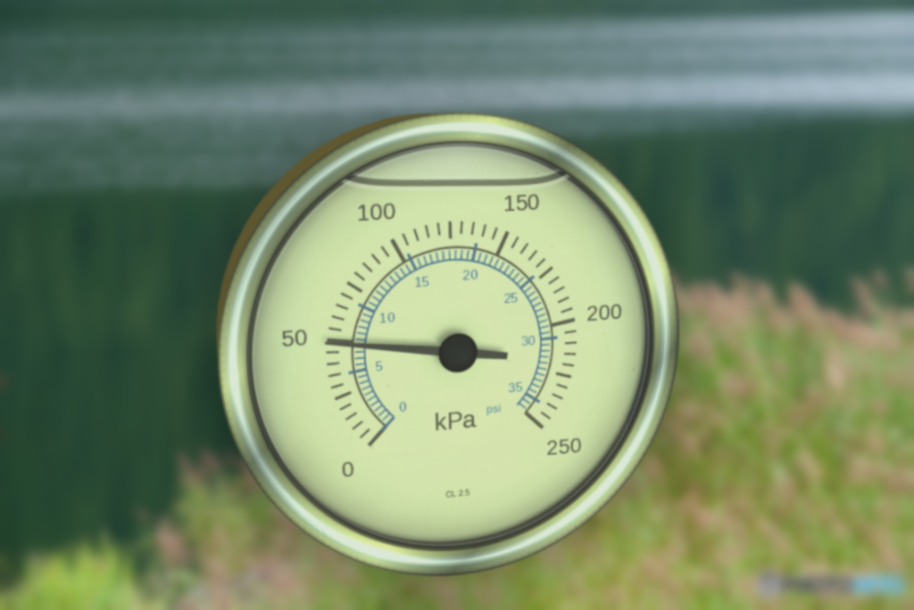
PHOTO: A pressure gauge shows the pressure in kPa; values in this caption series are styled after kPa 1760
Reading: kPa 50
